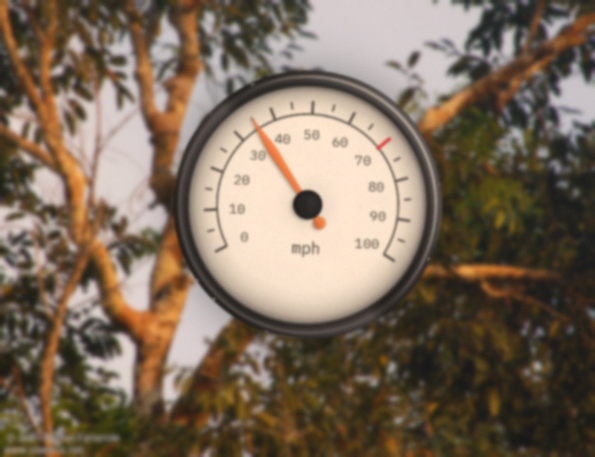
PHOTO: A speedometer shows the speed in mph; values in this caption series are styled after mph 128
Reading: mph 35
